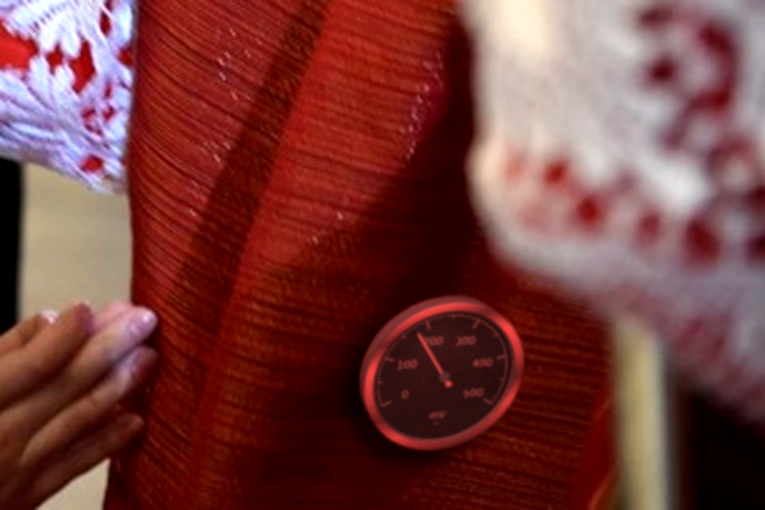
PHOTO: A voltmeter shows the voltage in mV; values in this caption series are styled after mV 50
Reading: mV 175
